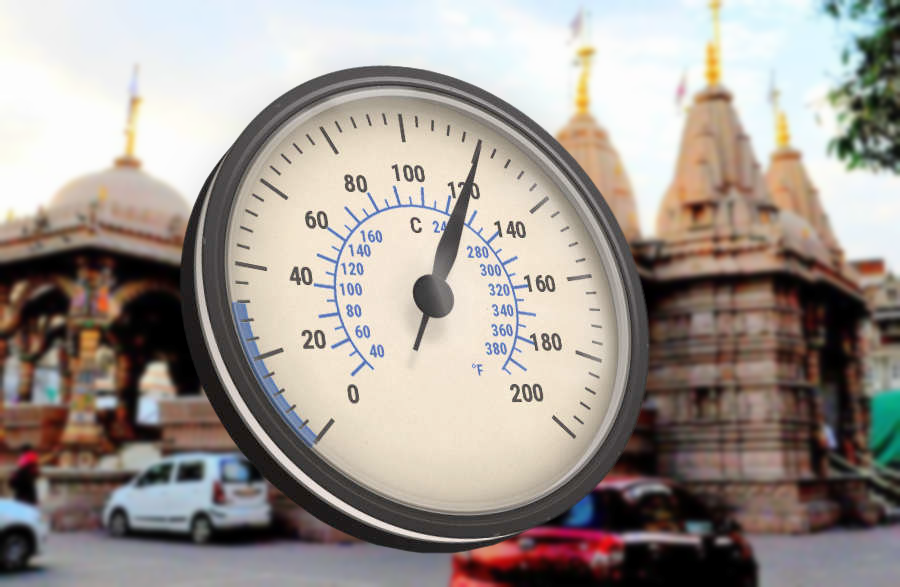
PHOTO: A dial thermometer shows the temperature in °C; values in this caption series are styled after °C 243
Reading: °C 120
